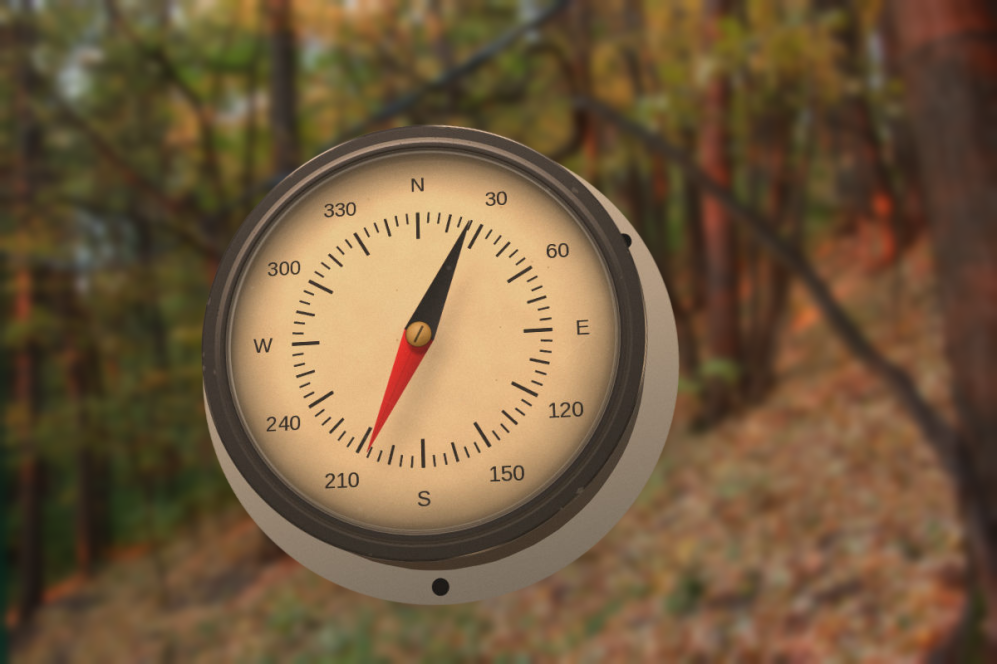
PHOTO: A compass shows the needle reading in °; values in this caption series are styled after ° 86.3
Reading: ° 205
